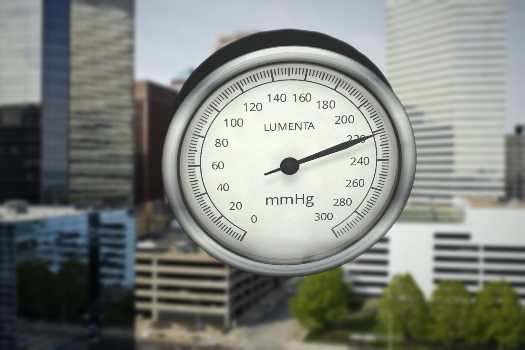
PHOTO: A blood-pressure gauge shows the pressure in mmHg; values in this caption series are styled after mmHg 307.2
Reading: mmHg 220
